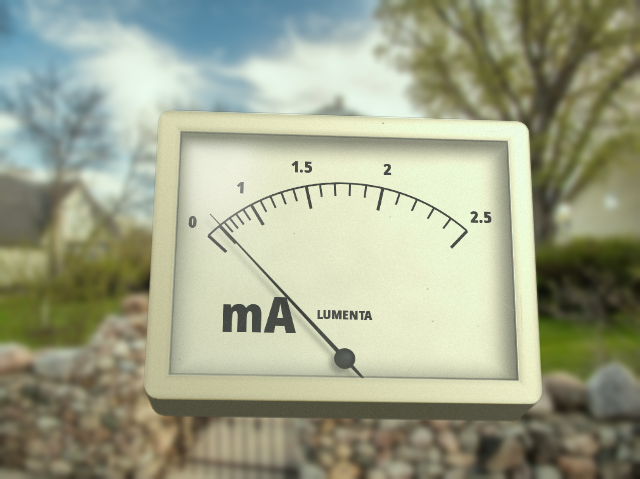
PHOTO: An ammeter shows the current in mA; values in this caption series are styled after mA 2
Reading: mA 0.5
